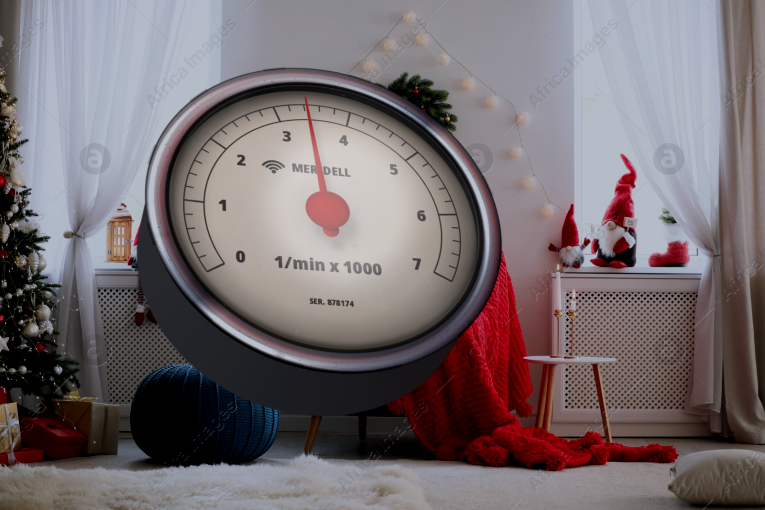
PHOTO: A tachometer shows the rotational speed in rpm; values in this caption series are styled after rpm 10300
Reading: rpm 3400
